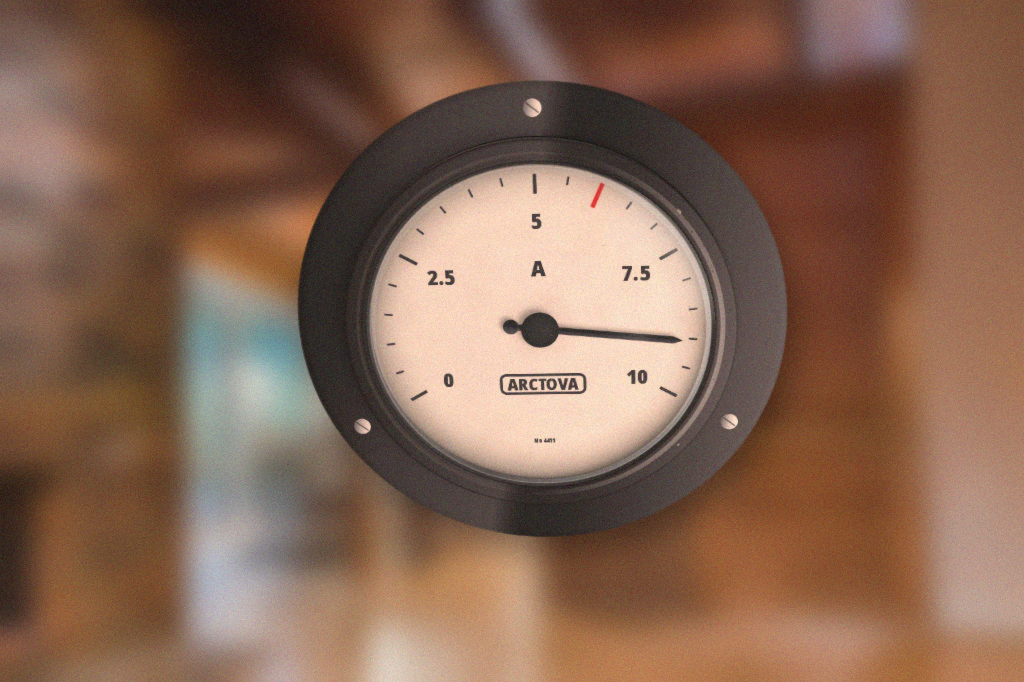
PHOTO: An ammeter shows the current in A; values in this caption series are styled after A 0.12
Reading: A 9
